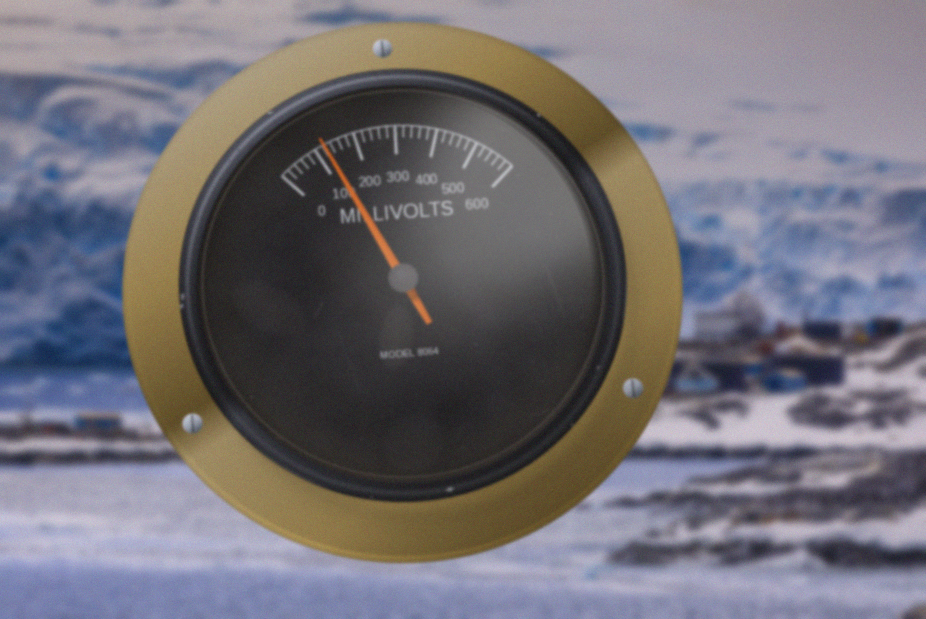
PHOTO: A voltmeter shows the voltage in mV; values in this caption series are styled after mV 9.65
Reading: mV 120
